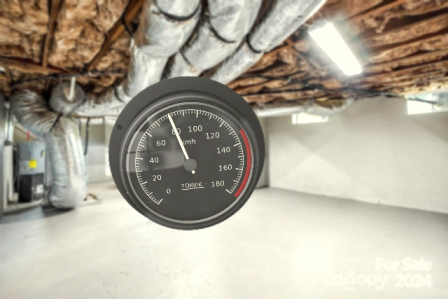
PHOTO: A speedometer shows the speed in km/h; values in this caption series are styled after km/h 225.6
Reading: km/h 80
